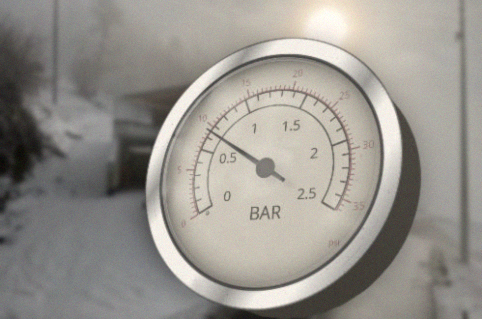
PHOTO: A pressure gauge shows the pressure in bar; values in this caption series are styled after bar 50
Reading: bar 0.65
